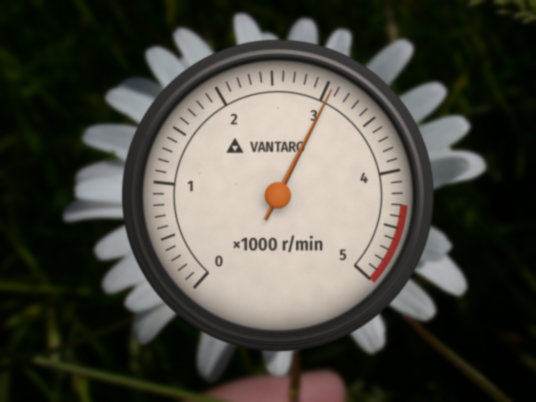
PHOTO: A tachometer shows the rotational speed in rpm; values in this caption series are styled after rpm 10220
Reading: rpm 3050
